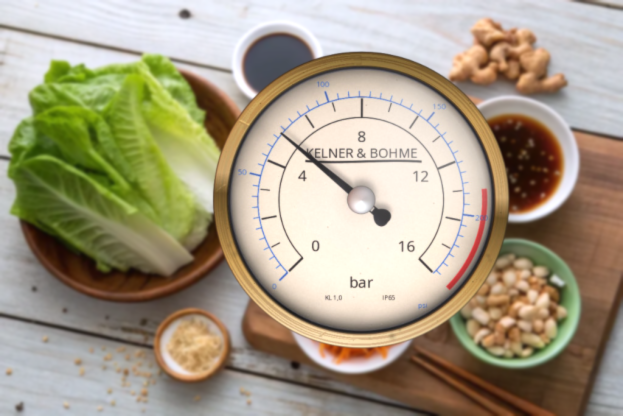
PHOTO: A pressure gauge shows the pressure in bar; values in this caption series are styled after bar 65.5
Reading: bar 5
